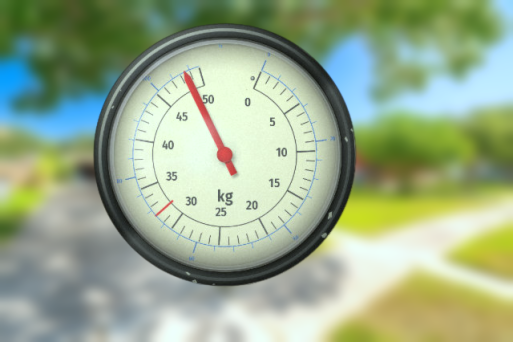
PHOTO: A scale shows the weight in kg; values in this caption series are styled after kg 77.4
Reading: kg 48.5
